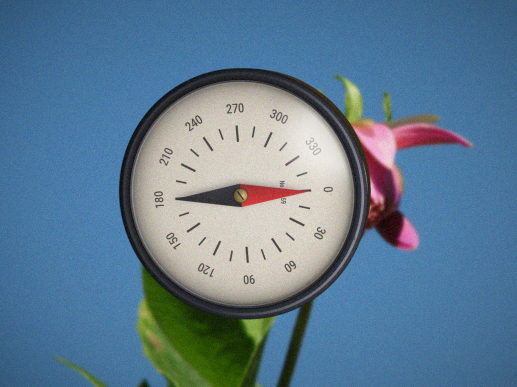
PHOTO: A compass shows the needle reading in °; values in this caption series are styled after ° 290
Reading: ° 0
